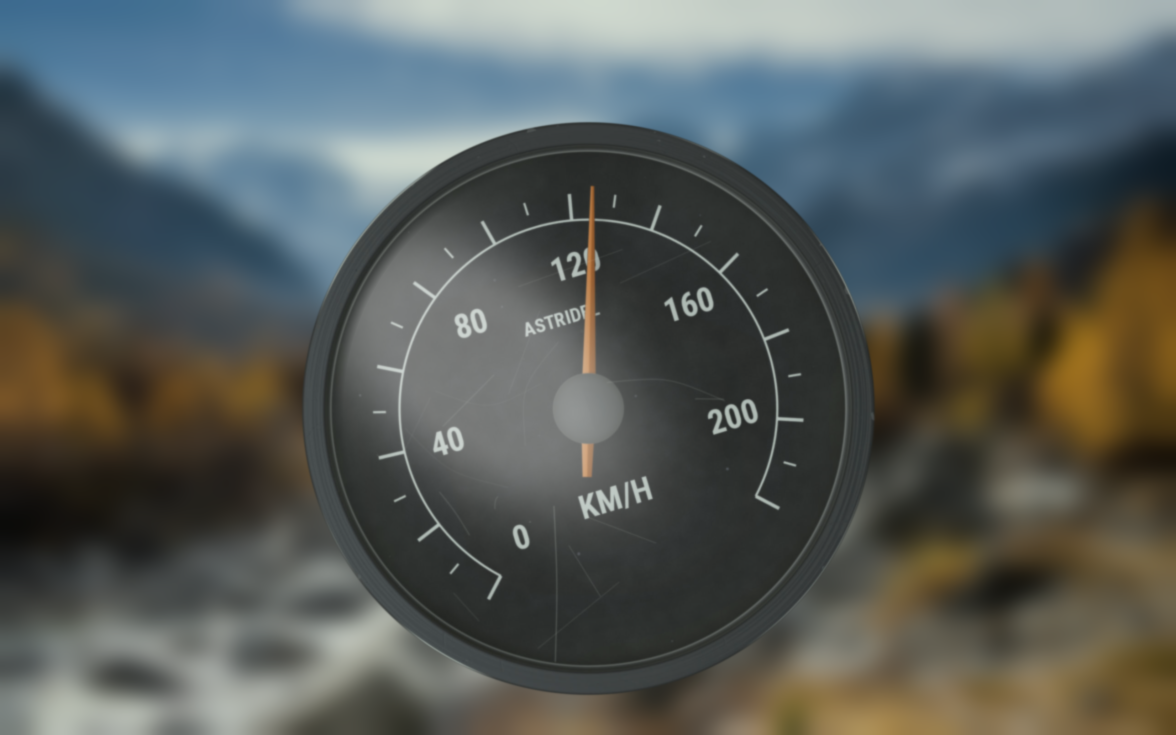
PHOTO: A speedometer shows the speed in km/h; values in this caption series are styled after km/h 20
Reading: km/h 125
